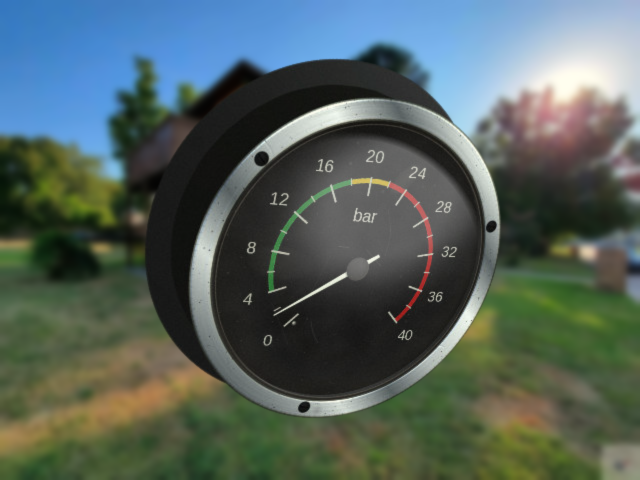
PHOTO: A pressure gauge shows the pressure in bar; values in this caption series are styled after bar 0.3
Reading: bar 2
